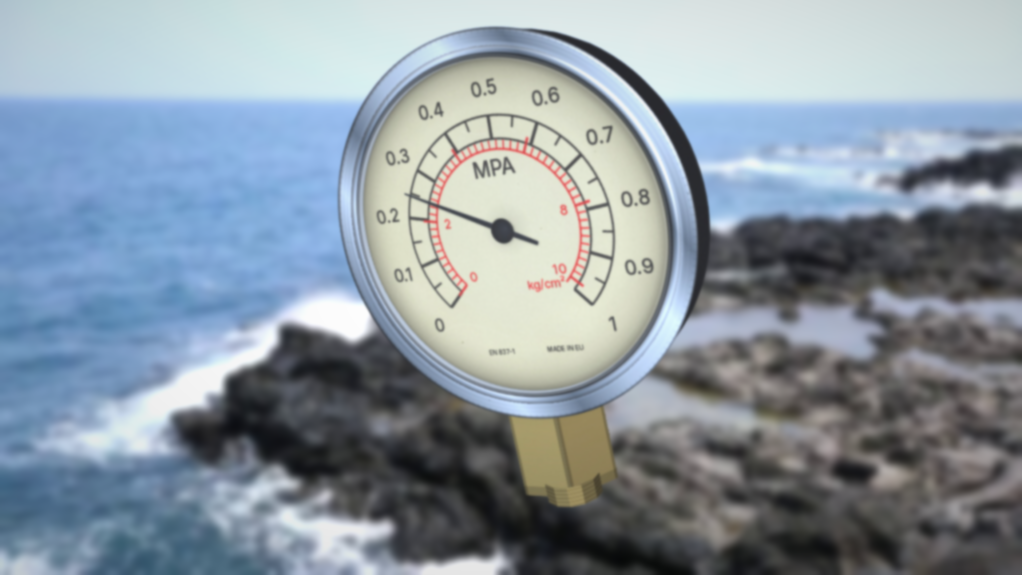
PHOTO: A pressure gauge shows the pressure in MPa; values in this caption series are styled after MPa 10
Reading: MPa 0.25
